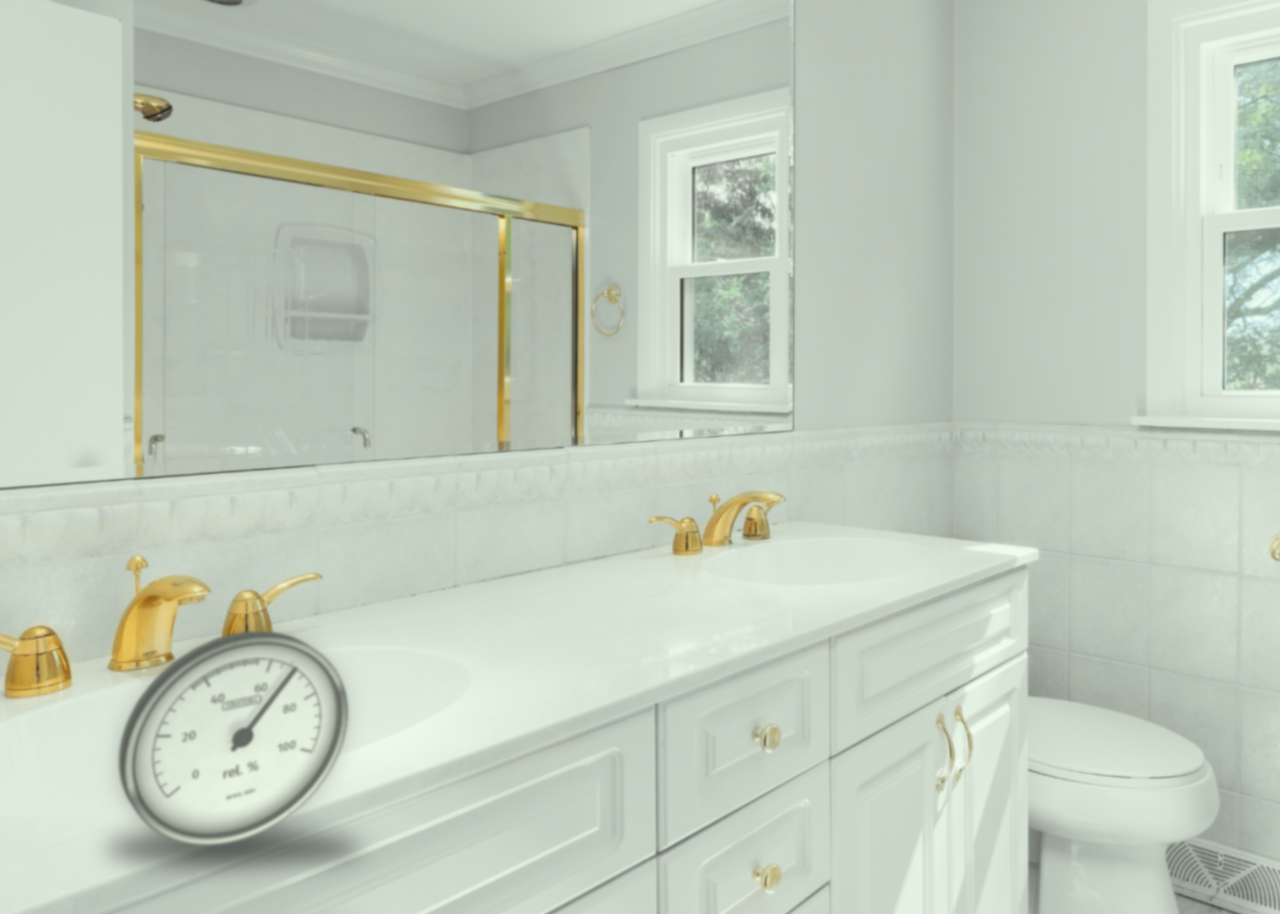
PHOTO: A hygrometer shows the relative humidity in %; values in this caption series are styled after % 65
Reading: % 68
